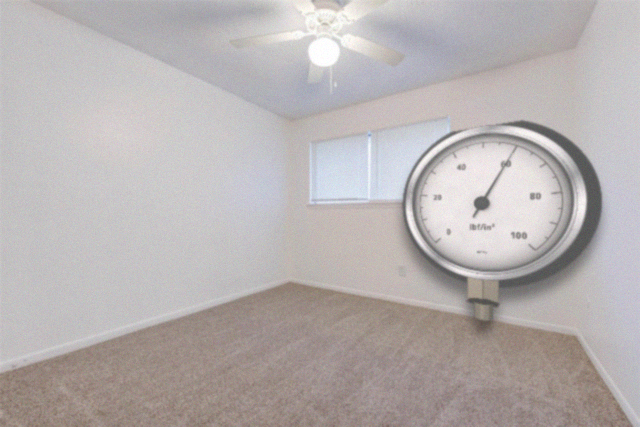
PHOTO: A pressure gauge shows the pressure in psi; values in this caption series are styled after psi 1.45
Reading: psi 60
